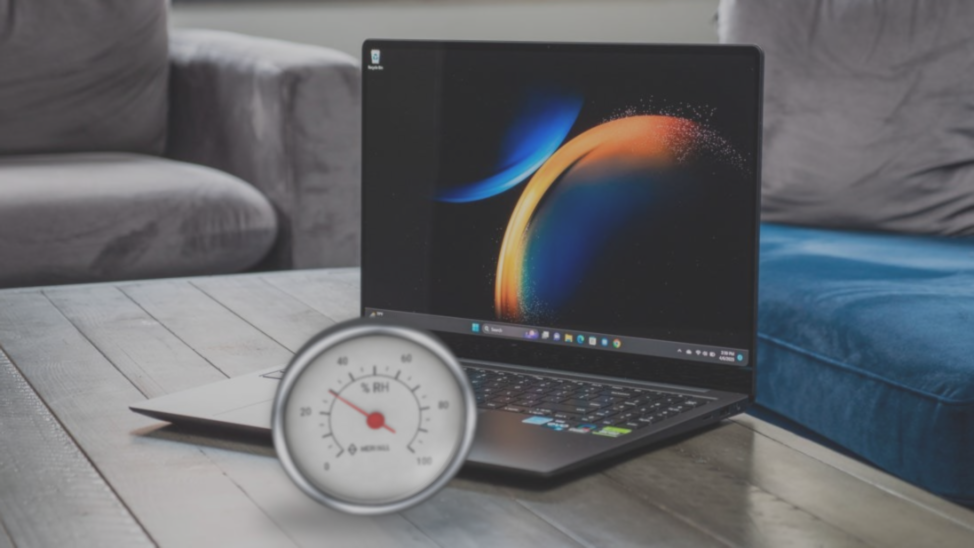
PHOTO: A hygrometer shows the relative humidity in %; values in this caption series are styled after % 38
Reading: % 30
